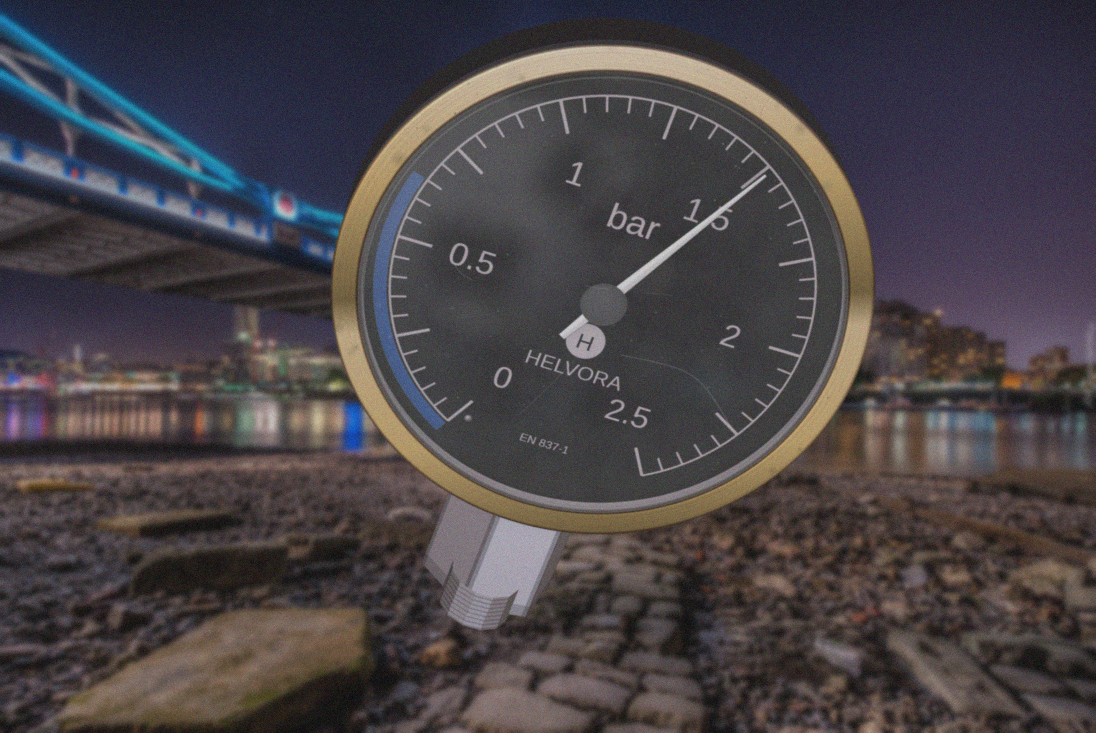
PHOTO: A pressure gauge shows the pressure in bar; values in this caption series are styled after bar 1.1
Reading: bar 1.5
